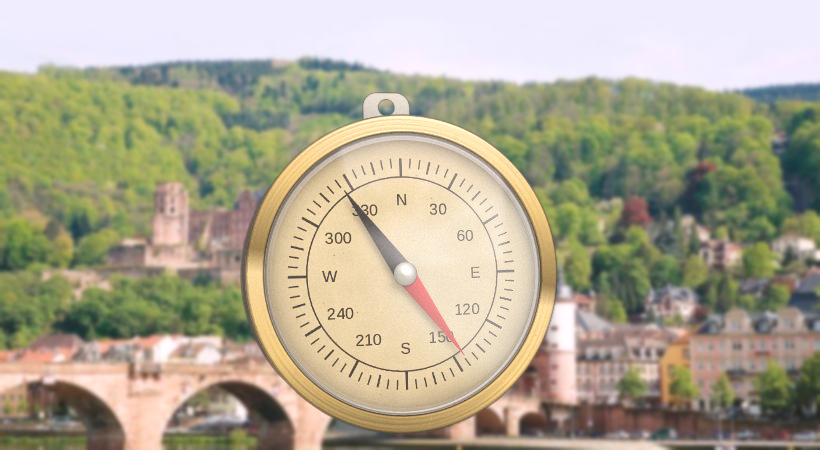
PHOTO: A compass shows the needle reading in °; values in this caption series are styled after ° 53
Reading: ° 145
